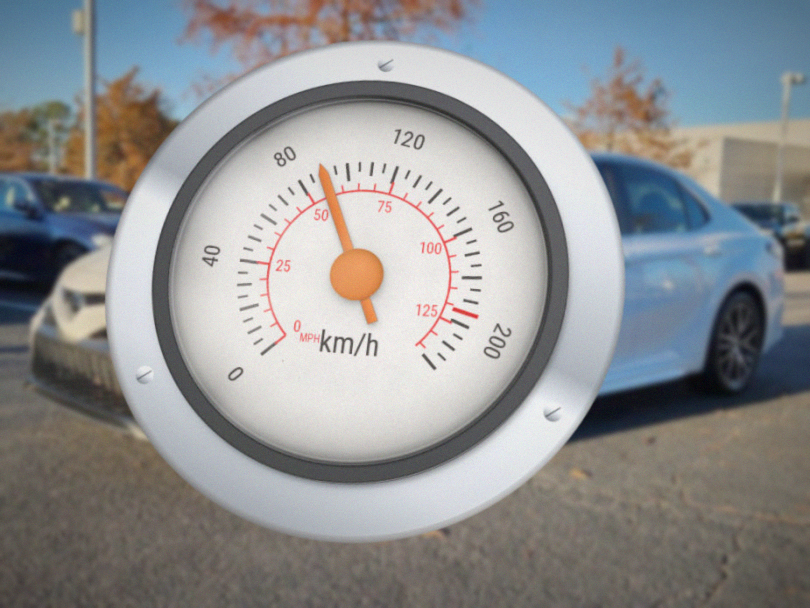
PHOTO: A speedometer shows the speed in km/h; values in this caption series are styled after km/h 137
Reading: km/h 90
